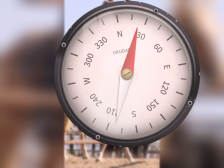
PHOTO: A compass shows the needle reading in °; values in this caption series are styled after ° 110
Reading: ° 22.5
